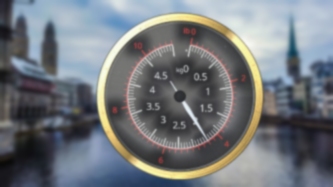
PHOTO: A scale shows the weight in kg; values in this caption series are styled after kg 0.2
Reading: kg 2
